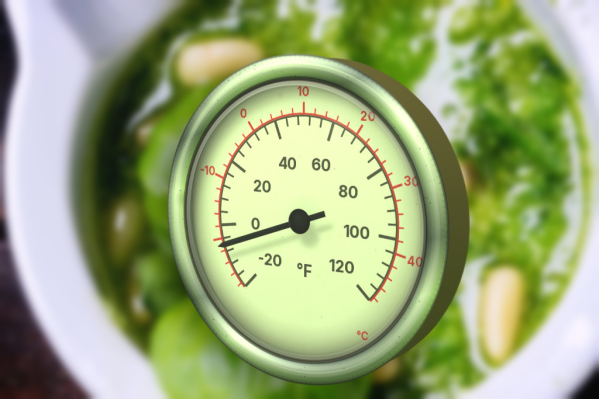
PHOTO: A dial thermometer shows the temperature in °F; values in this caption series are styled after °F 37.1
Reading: °F -6
